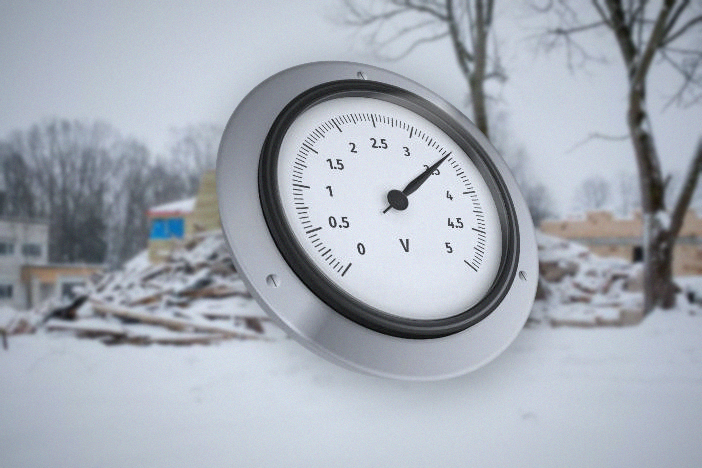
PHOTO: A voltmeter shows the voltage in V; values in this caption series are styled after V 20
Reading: V 3.5
